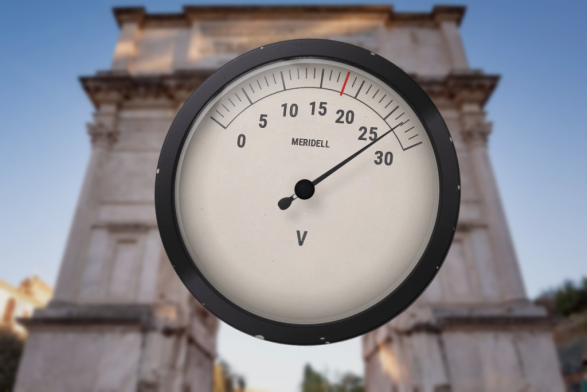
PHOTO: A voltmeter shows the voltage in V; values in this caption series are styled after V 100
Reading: V 27
